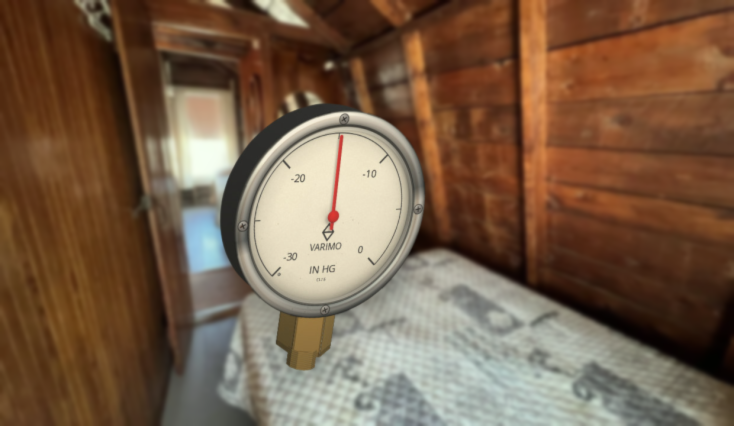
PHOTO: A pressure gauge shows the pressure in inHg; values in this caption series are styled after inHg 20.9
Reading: inHg -15
